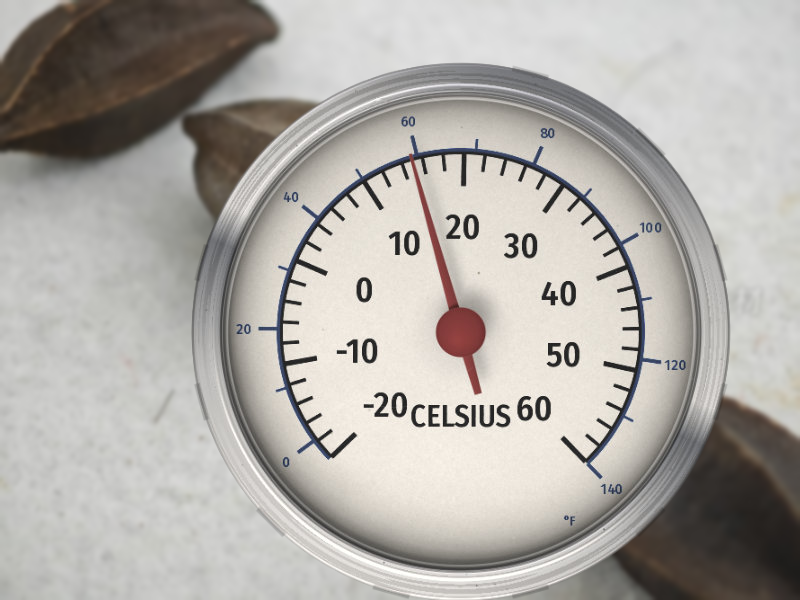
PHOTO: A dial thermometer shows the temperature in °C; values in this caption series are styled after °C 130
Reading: °C 15
